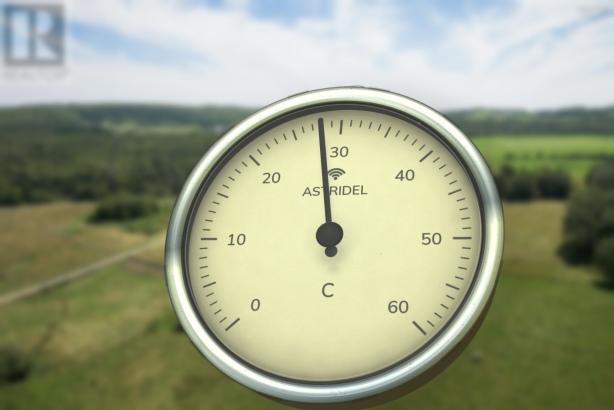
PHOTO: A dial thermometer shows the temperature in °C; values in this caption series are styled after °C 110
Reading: °C 28
